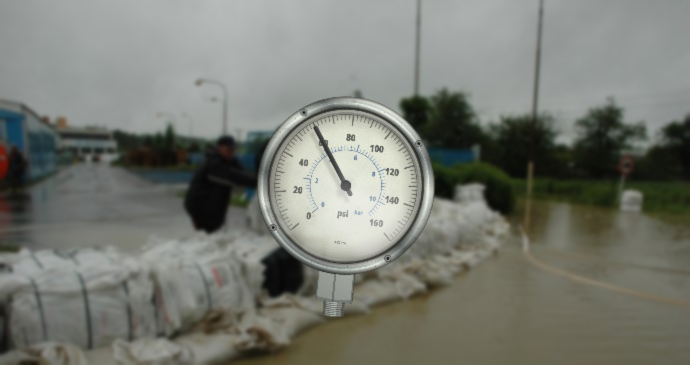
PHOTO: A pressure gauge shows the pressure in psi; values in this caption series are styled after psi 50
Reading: psi 60
